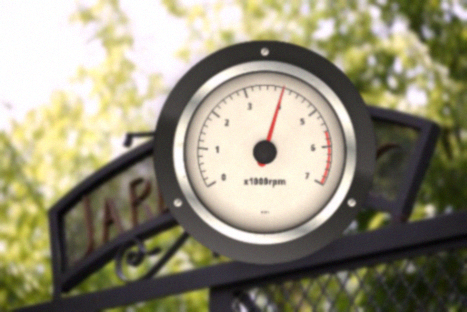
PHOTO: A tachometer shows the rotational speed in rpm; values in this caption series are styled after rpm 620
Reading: rpm 4000
